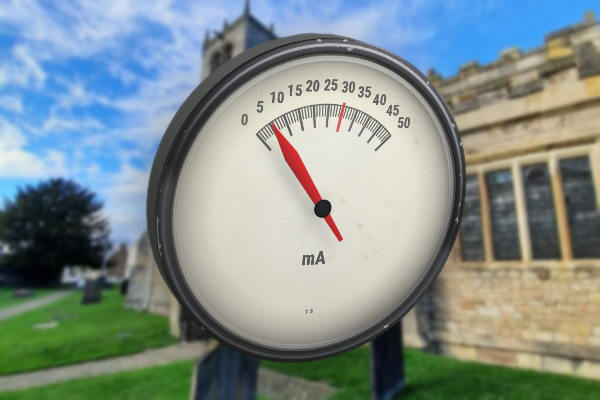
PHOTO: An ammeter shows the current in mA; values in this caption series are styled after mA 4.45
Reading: mA 5
